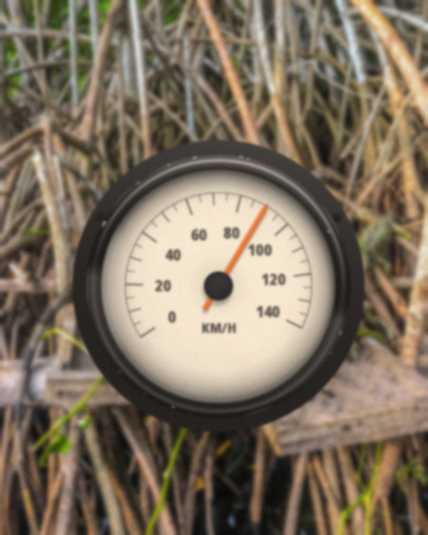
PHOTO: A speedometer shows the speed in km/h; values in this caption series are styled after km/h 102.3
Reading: km/h 90
